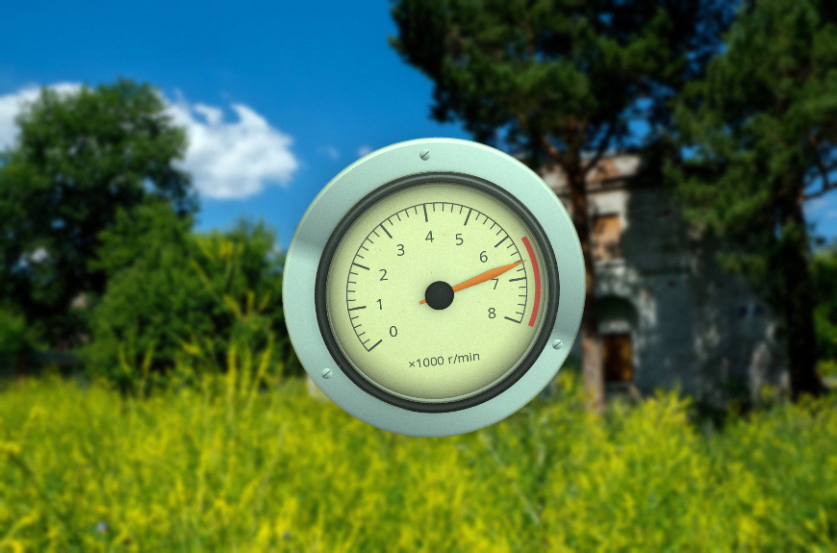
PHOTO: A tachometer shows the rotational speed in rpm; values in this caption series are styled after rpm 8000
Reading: rpm 6600
